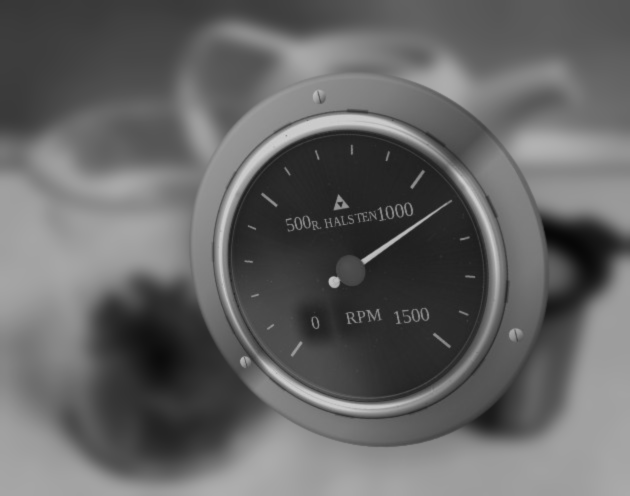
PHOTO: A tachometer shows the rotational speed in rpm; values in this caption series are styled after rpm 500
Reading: rpm 1100
